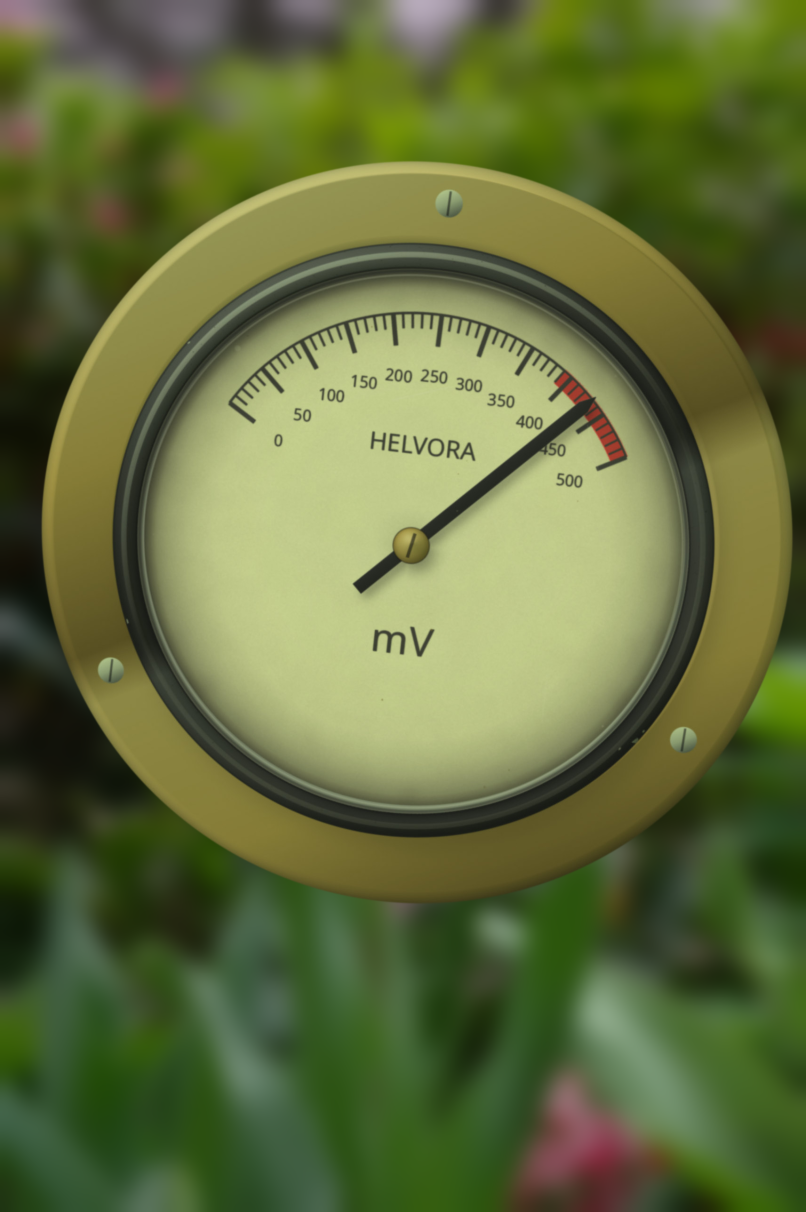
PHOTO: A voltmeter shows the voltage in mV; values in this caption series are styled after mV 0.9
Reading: mV 430
